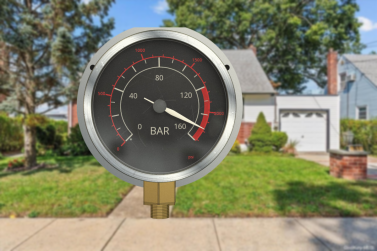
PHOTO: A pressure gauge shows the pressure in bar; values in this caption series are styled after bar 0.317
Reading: bar 150
